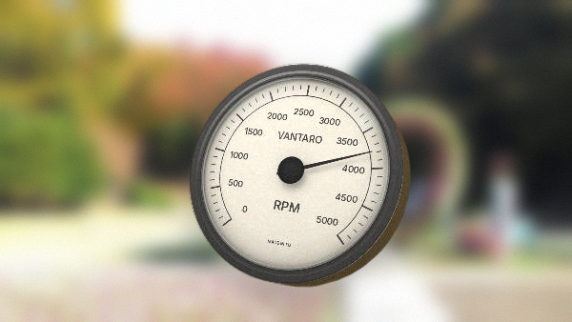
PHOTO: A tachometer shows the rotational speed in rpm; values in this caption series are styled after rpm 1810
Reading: rpm 3800
